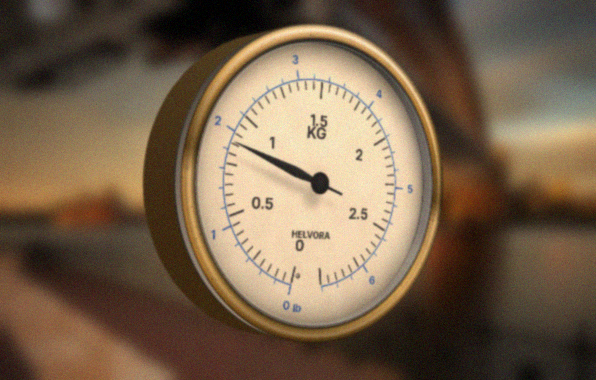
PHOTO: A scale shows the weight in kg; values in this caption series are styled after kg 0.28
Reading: kg 0.85
